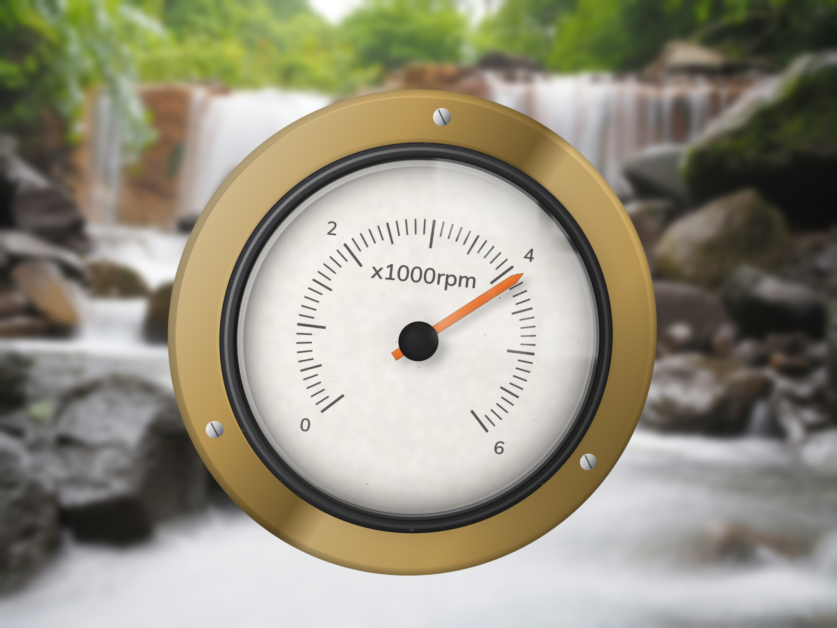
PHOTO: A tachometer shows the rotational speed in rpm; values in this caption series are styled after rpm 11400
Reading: rpm 4100
